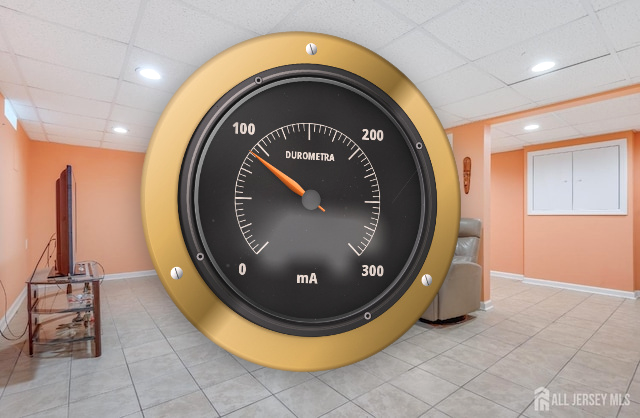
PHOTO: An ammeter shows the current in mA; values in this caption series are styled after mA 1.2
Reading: mA 90
